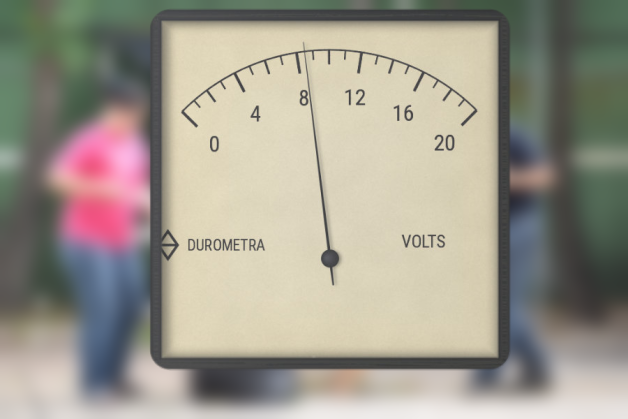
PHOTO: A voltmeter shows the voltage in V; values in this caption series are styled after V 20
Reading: V 8.5
